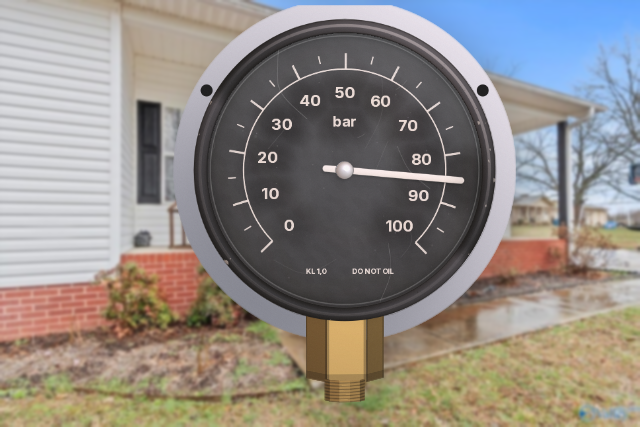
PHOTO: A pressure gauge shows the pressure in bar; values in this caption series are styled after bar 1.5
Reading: bar 85
